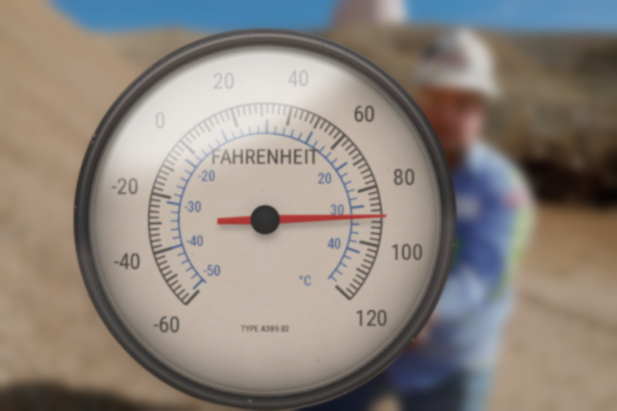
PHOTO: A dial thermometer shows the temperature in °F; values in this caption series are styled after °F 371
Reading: °F 90
